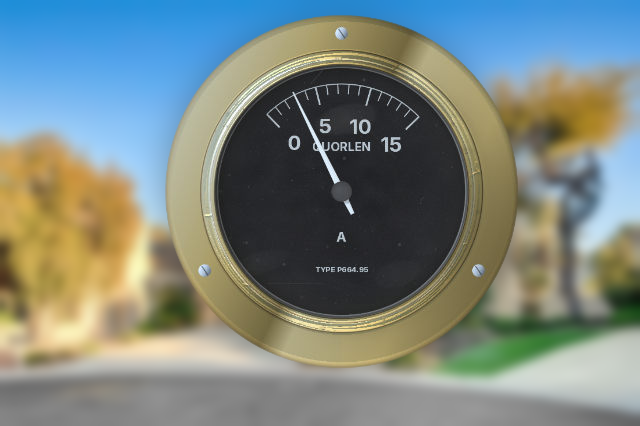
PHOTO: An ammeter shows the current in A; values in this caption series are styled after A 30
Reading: A 3
